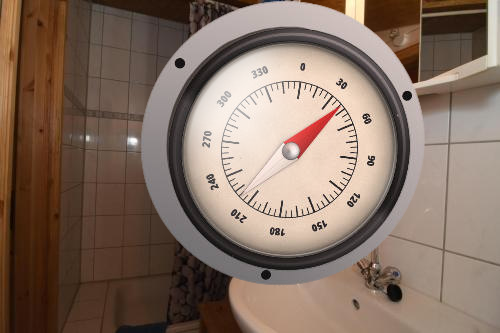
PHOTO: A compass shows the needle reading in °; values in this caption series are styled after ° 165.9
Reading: ° 40
